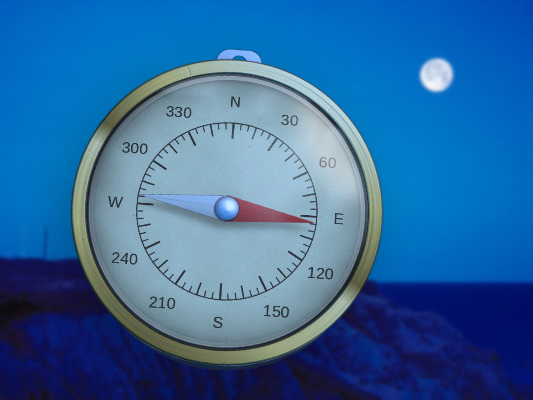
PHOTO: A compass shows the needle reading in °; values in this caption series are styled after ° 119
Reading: ° 95
